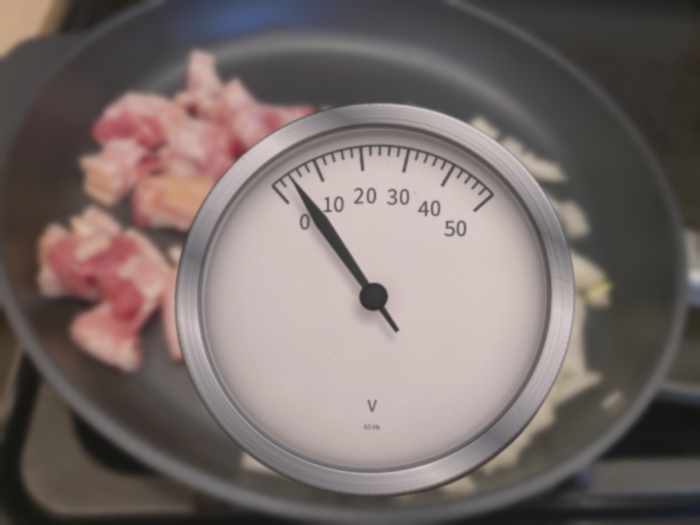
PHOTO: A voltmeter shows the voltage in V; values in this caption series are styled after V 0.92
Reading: V 4
